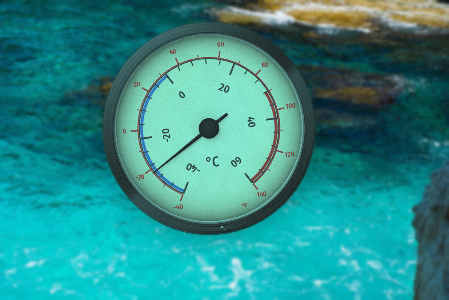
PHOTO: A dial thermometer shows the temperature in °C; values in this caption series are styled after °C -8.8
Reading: °C -30
